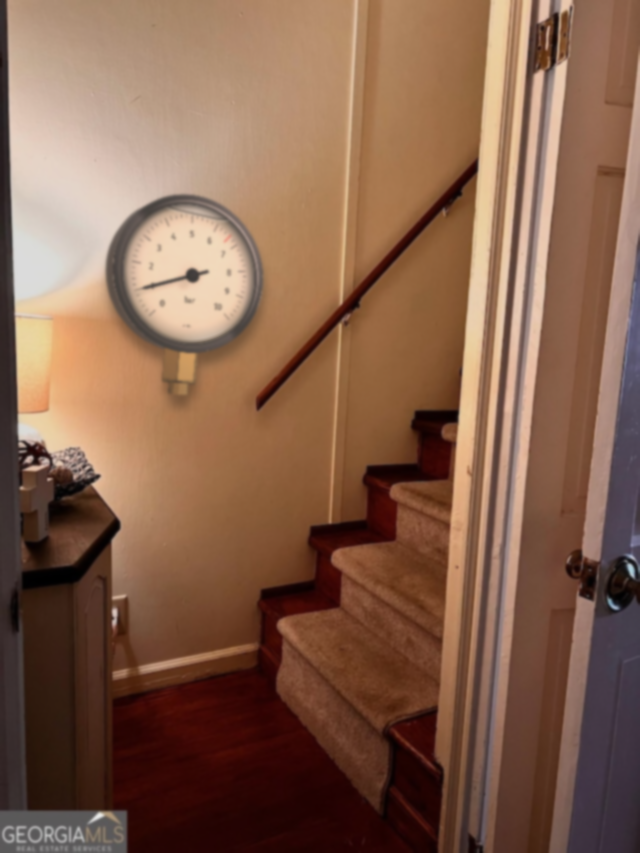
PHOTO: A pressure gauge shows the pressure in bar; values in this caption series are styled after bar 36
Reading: bar 1
